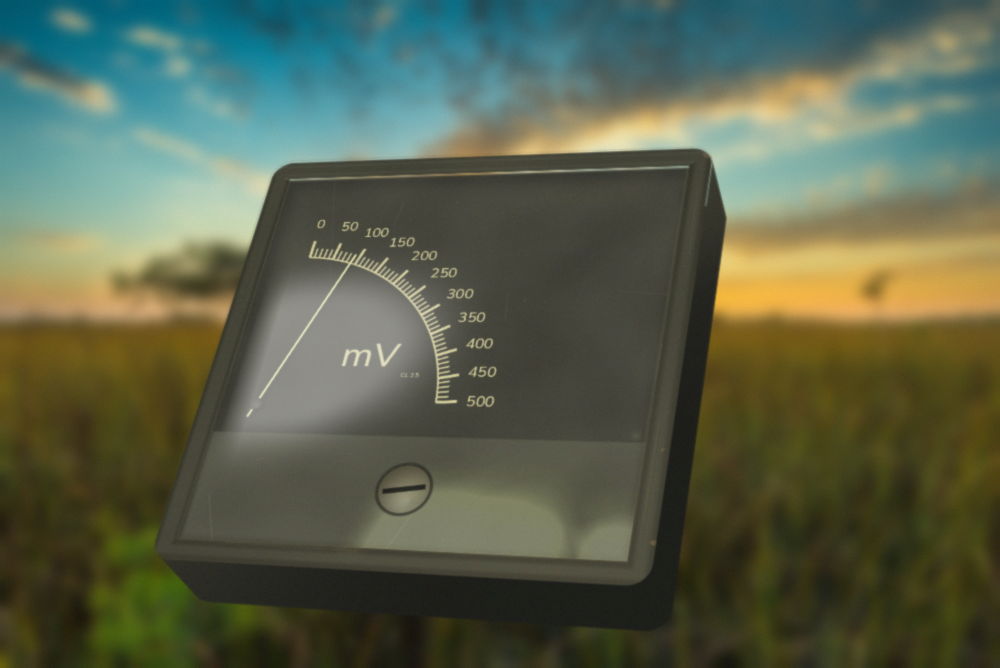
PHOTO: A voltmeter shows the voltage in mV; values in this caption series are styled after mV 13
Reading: mV 100
